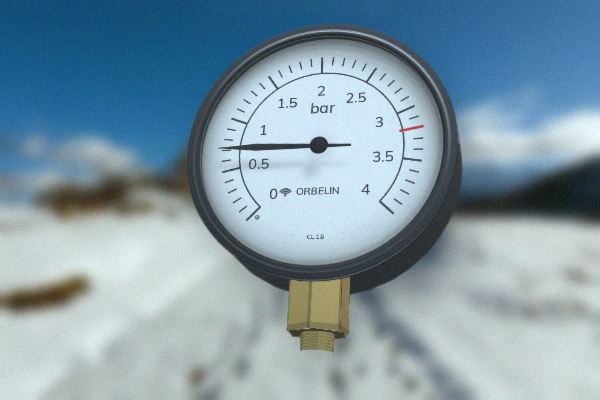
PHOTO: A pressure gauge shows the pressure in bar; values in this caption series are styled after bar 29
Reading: bar 0.7
